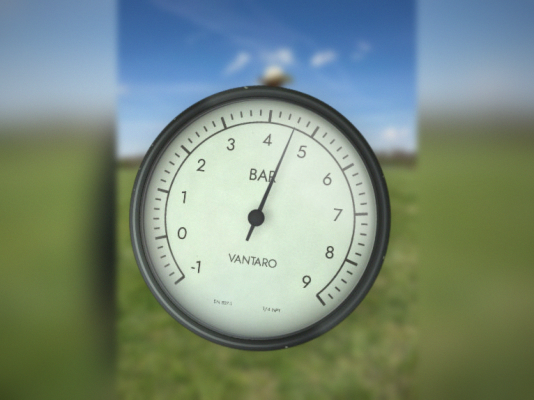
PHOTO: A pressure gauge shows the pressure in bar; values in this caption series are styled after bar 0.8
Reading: bar 4.6
